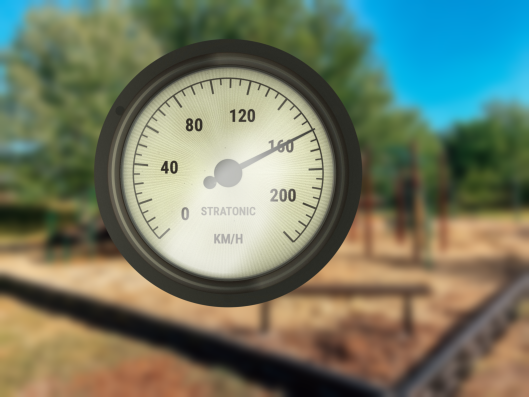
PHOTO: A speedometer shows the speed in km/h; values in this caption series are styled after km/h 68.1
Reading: km/h 160
